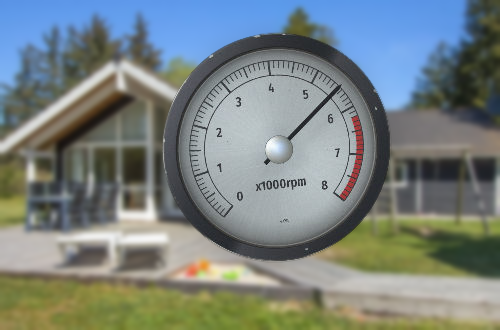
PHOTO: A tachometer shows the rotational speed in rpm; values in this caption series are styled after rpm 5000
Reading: rpm 5500
